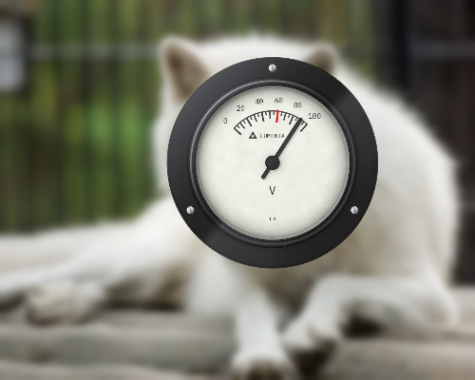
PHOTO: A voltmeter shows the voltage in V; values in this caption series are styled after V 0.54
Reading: V 90
